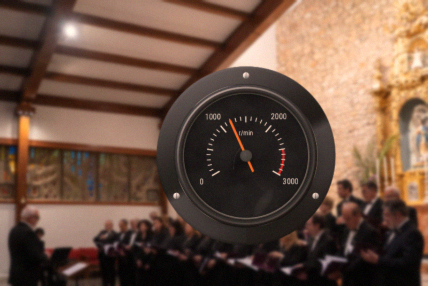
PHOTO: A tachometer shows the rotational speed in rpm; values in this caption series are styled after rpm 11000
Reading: rpm 1200
